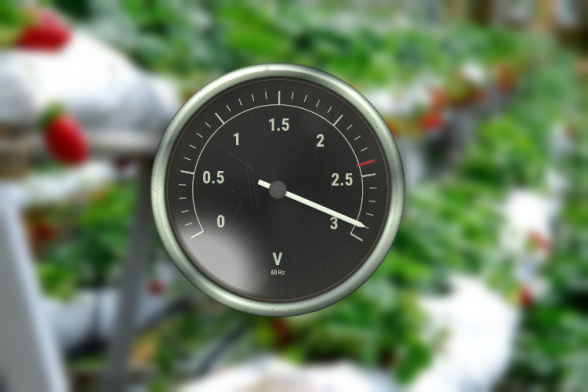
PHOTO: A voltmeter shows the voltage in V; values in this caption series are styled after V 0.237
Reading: V 2.9
